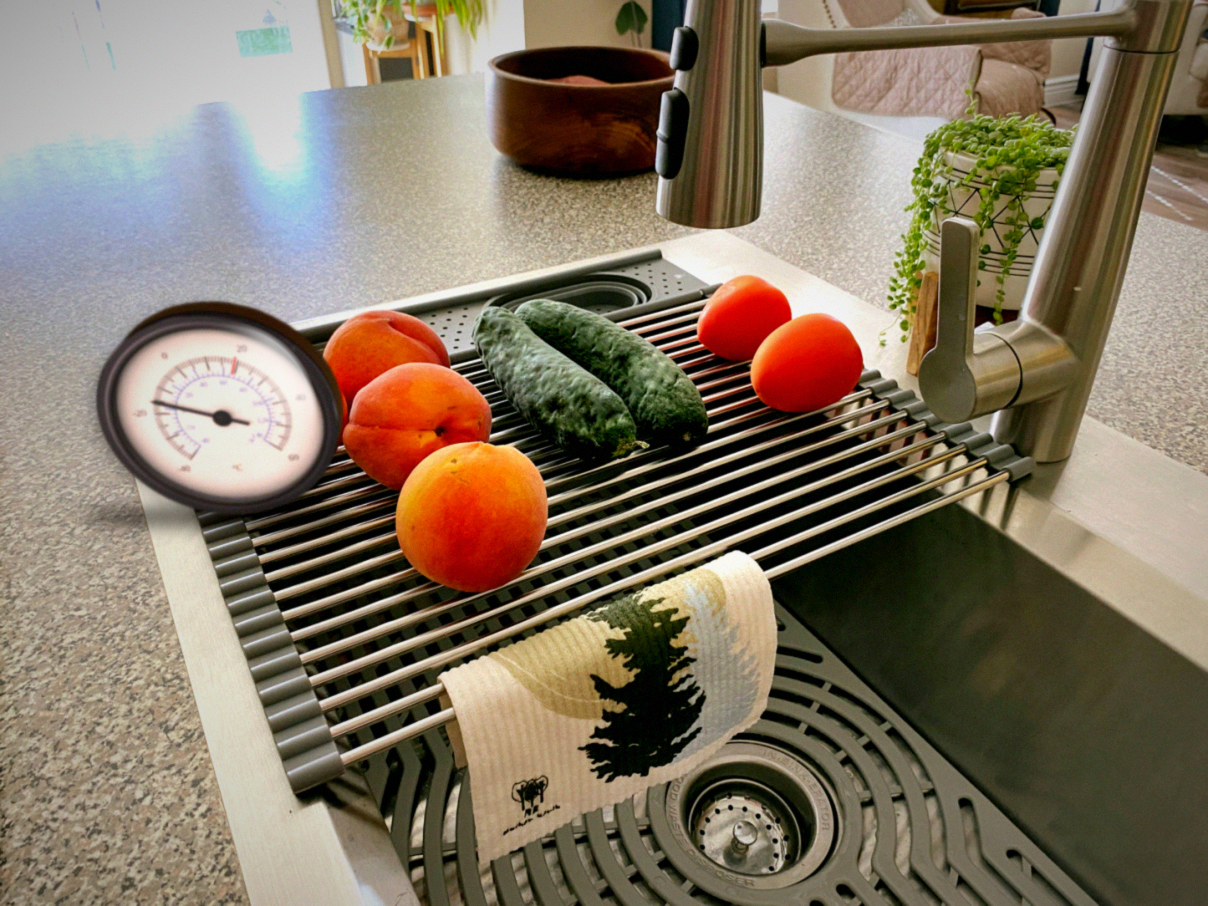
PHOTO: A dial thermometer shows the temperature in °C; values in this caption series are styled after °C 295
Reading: °C -15
